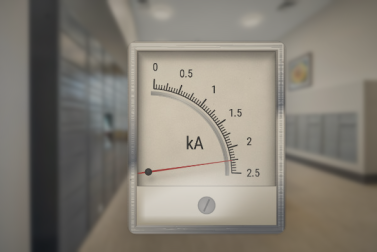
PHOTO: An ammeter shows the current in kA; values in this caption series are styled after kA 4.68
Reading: kA 2.25
